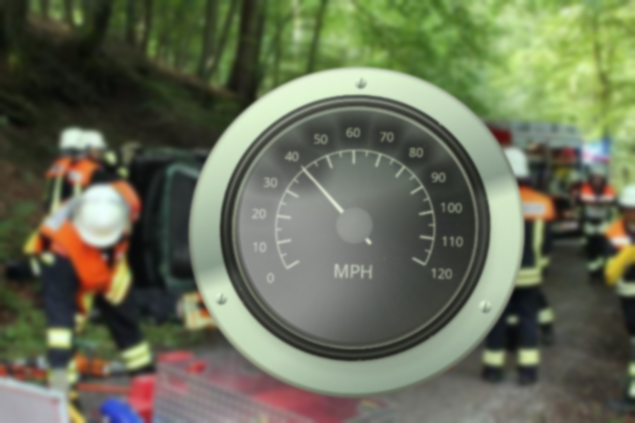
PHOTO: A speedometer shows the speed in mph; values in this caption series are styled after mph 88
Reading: mph 40
